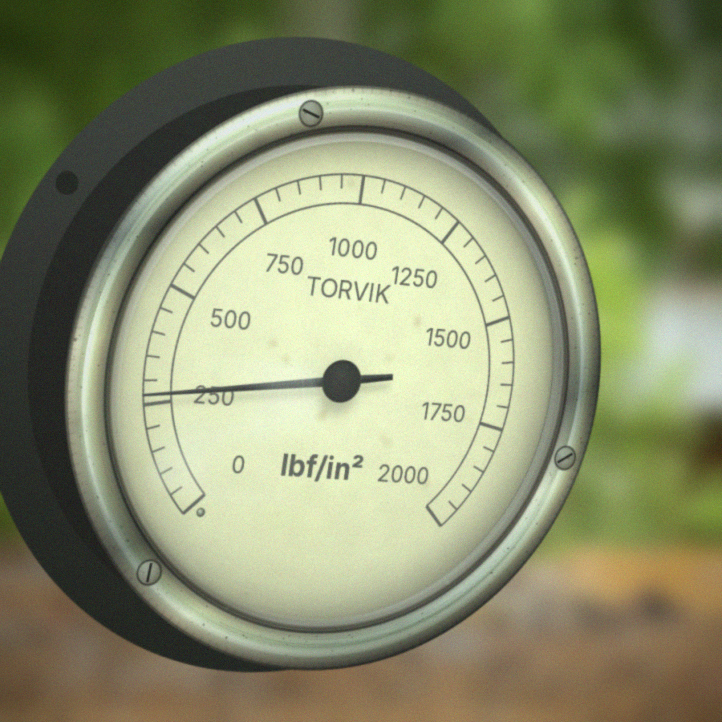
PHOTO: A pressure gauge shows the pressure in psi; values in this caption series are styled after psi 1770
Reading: psi 275
